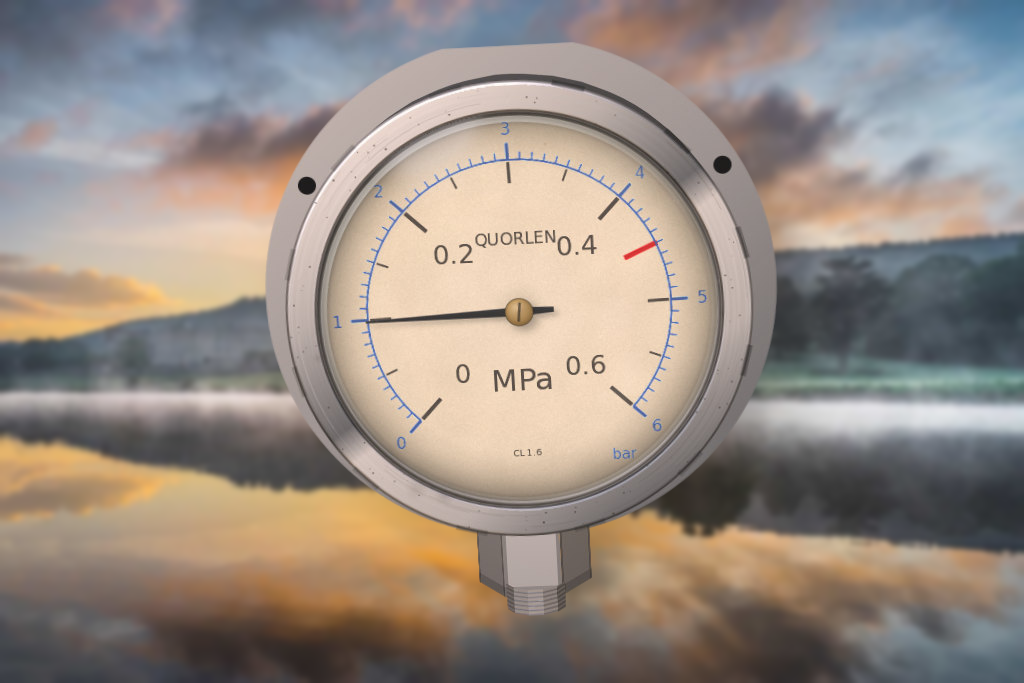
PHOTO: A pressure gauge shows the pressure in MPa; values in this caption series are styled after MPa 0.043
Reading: MPa 0.1
